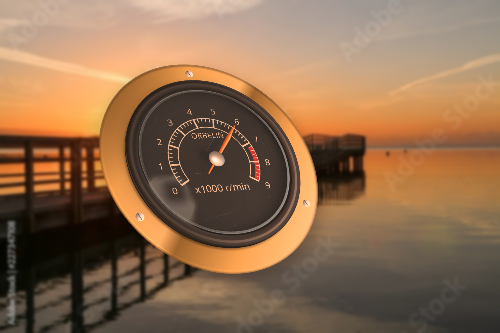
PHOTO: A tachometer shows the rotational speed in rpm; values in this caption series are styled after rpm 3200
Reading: rpm 6000
